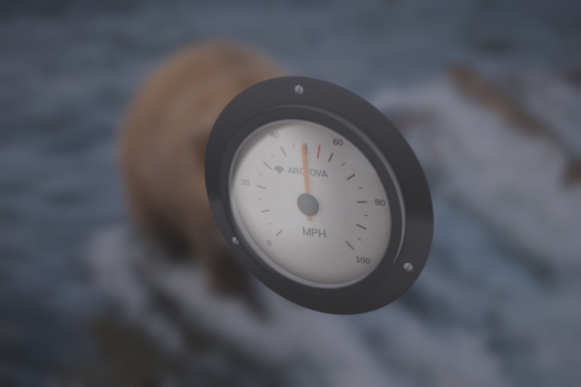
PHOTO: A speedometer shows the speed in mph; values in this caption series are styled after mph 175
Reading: mph 50
